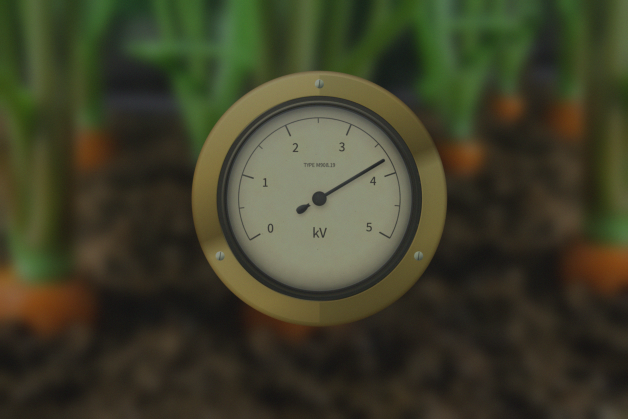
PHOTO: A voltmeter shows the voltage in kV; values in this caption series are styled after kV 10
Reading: kV 3.75
